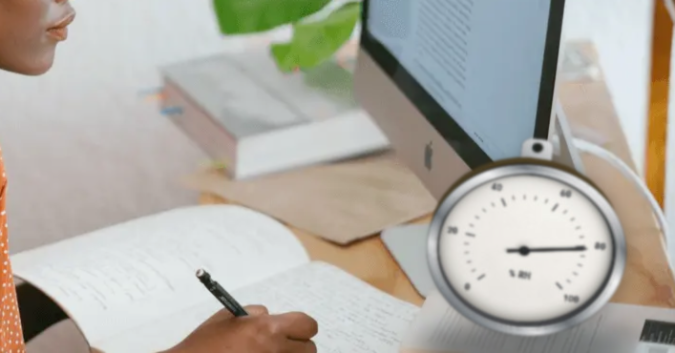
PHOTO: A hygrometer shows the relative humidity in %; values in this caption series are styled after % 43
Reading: % 80
